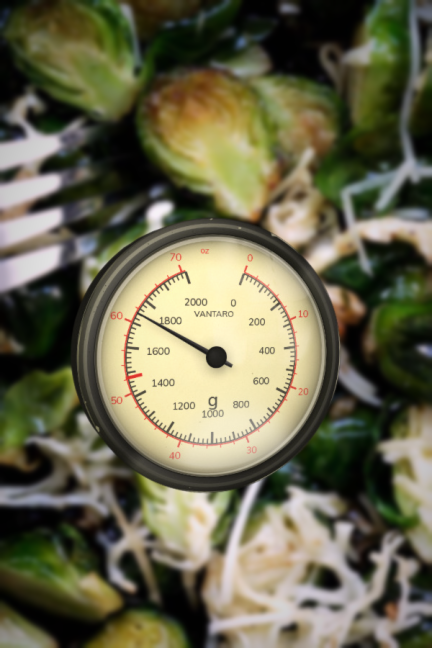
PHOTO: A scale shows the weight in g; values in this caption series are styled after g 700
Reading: g 1740
